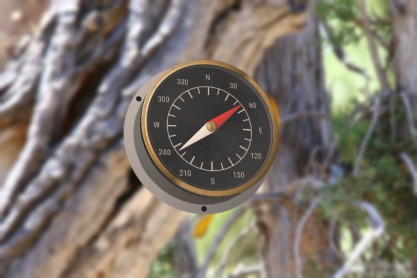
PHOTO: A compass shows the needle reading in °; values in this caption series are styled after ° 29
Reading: ° 52.5
